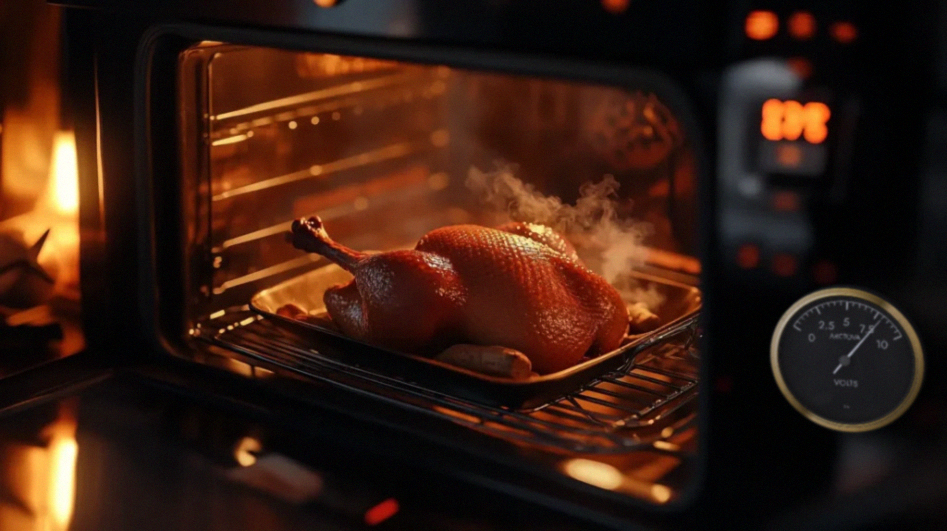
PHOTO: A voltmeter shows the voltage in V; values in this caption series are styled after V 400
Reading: V 8
